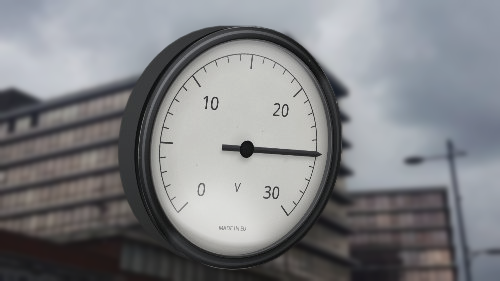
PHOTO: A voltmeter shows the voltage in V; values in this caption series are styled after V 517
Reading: V 25
